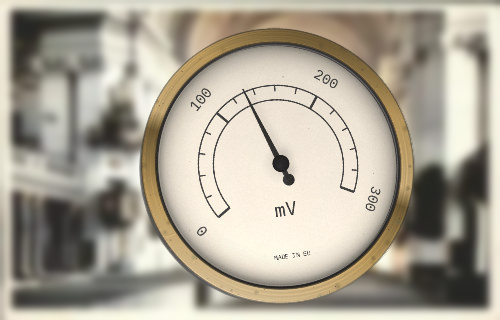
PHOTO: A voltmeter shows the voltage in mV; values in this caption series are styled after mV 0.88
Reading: mV 130
